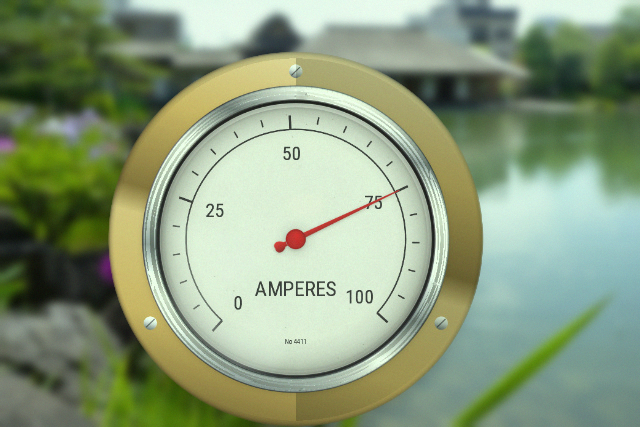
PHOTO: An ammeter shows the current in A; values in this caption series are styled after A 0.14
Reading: A 75
